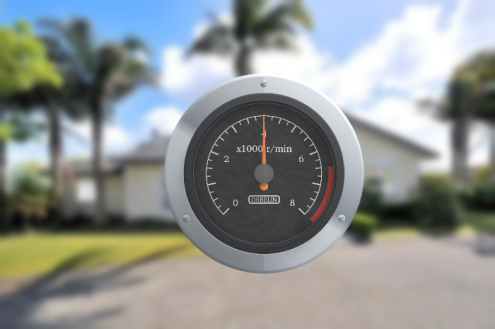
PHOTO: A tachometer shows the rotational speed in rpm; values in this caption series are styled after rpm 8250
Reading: rpm 4000
